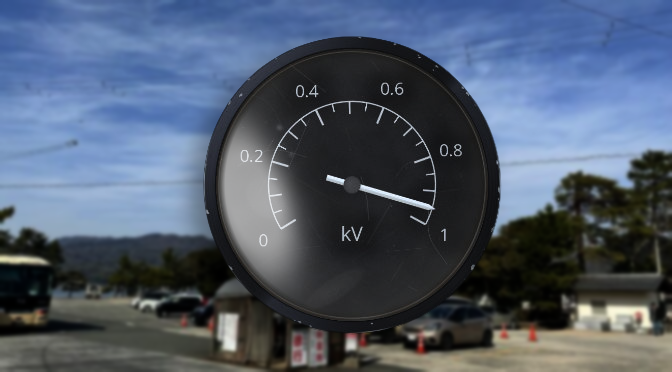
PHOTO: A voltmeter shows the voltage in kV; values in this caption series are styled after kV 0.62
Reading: kV 0.95
